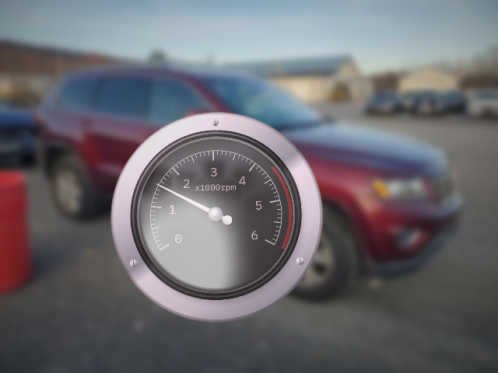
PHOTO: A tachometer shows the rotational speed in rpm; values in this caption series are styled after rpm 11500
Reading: rpm 1500
